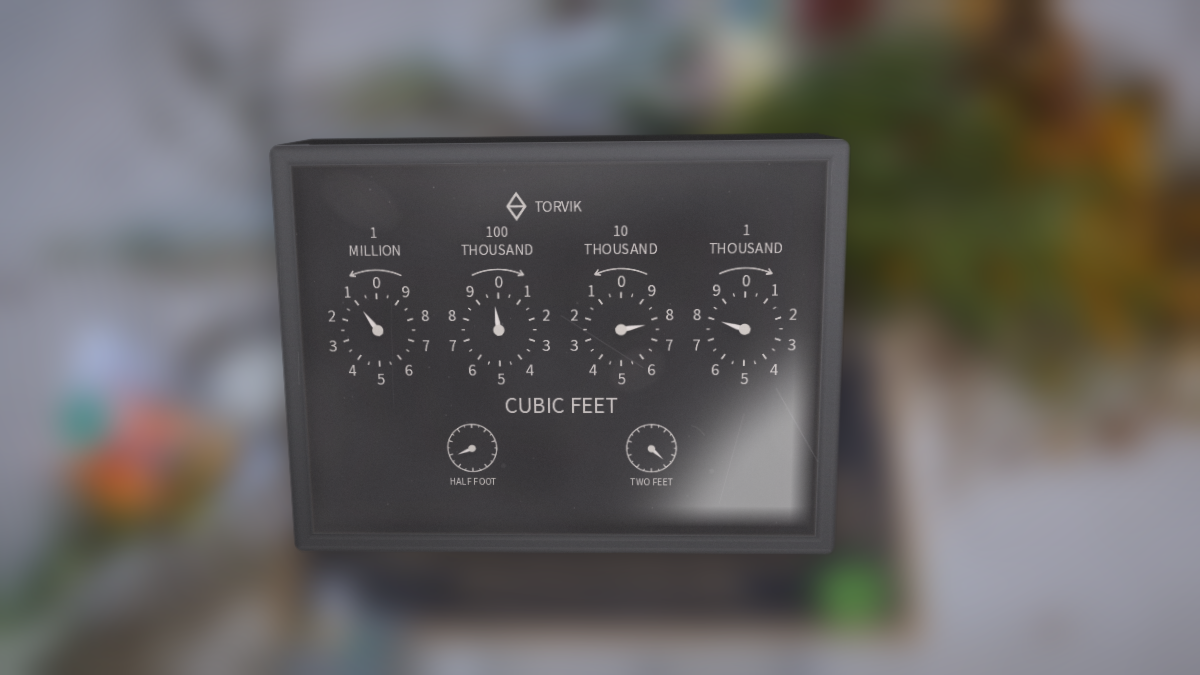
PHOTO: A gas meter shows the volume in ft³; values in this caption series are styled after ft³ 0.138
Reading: ft³ 97800
